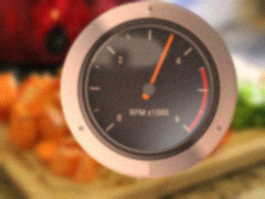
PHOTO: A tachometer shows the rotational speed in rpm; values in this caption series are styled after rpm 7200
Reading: rpm 3500
